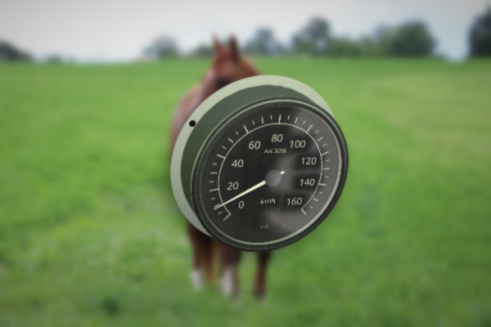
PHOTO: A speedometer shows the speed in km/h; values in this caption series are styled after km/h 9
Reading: km/h 10
